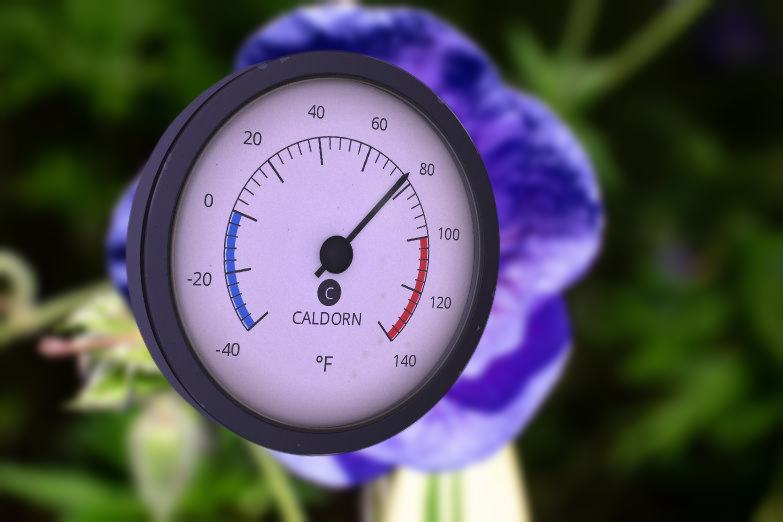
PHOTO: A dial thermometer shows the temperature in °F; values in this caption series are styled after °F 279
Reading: °F 76
